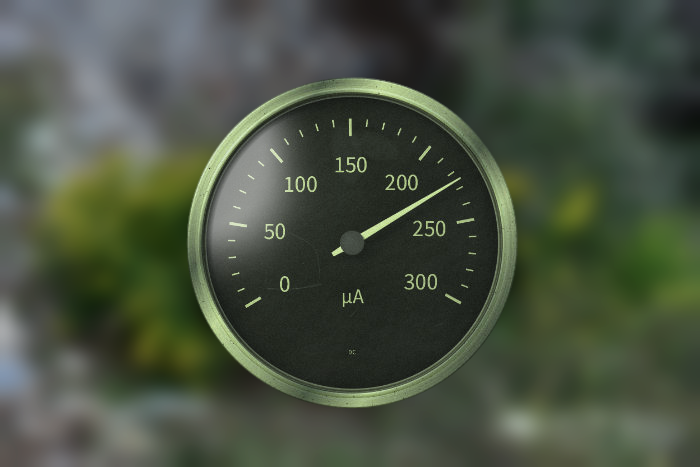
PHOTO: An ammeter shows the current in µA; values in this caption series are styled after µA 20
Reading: µA 225
